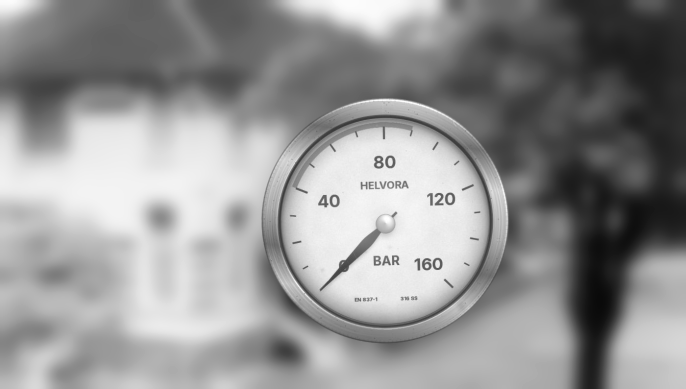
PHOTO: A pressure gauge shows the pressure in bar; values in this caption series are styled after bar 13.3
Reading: bar 0
